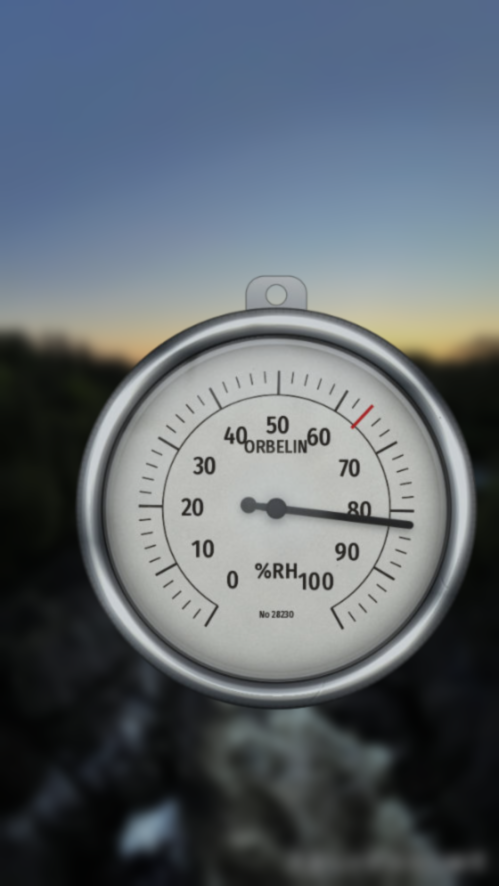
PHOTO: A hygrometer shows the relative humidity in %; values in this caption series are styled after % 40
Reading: % 82
